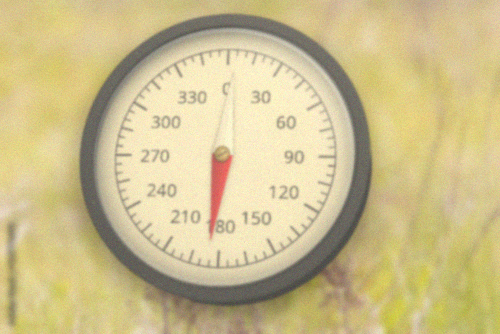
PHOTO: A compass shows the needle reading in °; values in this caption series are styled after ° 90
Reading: ° 185
